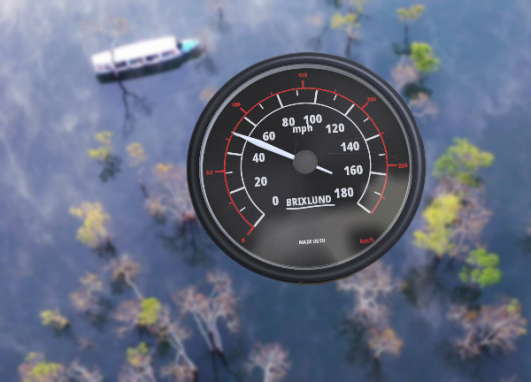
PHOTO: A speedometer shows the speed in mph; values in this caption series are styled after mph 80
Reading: mph 50
